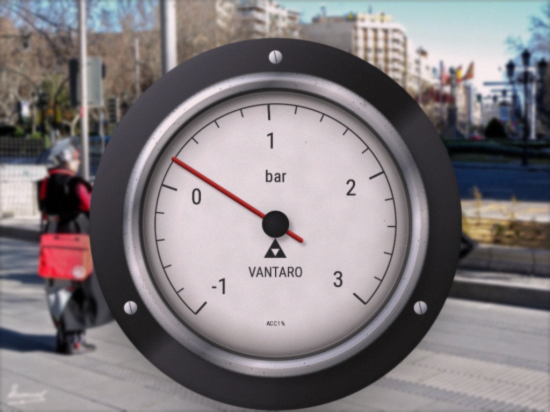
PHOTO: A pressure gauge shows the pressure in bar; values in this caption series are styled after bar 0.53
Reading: bar 0.2
